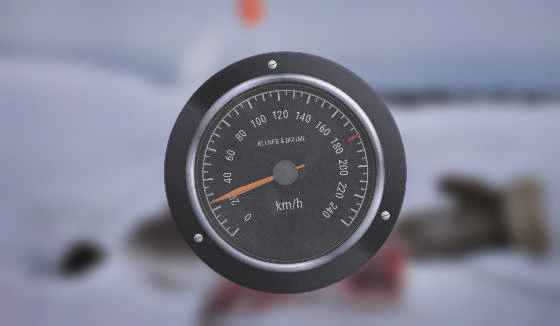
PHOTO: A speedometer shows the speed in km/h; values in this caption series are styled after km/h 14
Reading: km/h 25
